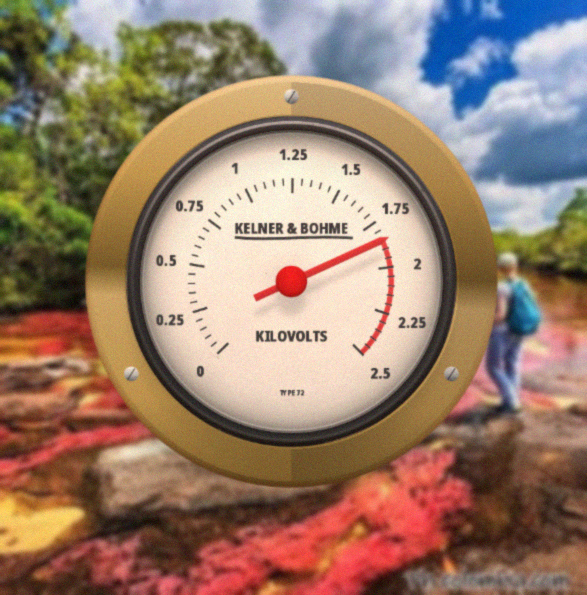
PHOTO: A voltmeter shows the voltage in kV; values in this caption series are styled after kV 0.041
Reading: kV 1.85
